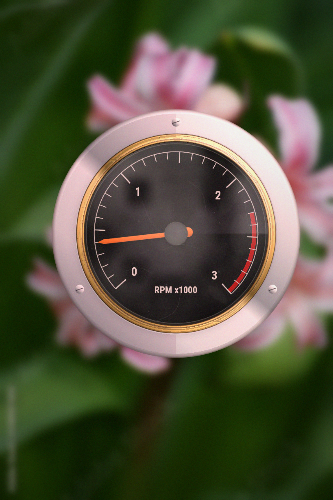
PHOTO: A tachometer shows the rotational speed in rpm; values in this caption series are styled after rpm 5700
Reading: rpm 400
